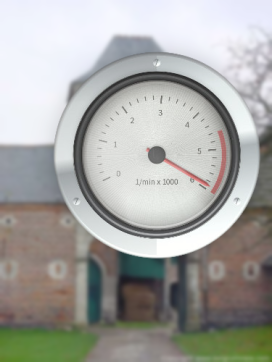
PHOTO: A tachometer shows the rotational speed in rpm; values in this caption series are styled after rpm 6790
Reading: rpm 5900
